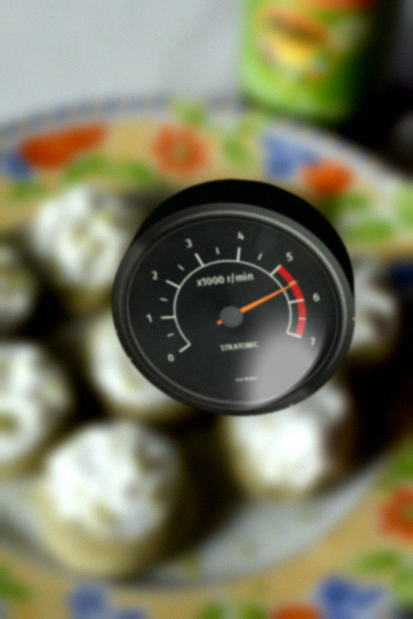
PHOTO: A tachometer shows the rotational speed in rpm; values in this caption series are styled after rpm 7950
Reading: rpm 5500
